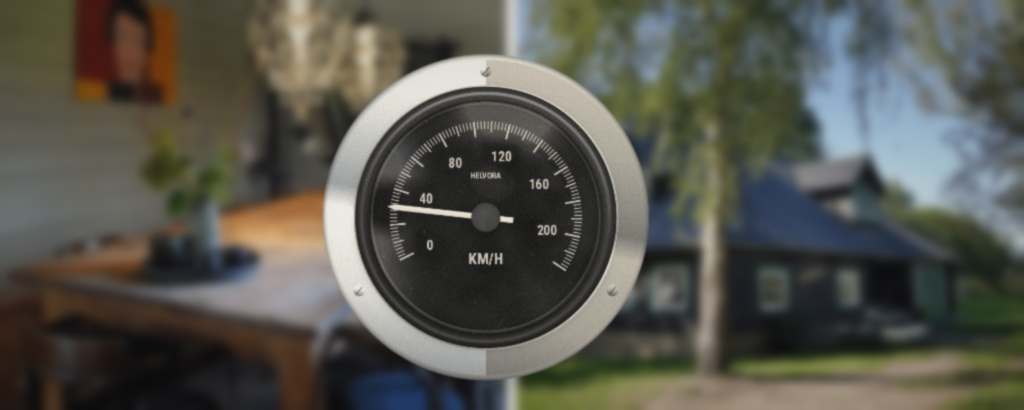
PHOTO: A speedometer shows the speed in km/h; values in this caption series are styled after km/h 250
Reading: km/h 30
